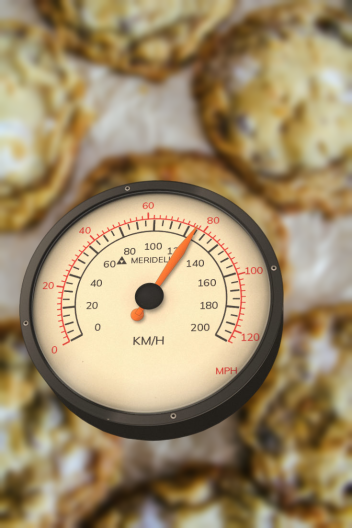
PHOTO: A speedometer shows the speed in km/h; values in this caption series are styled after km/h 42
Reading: km/h 125
